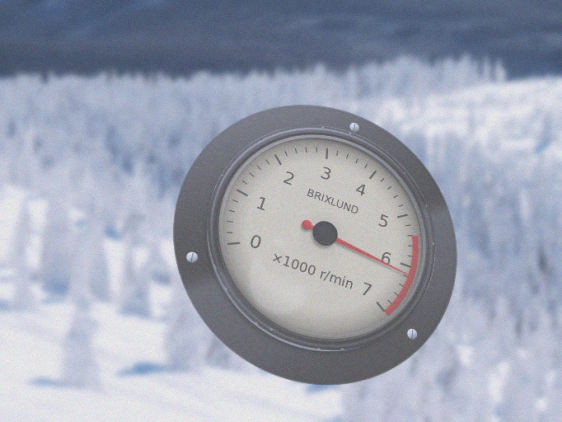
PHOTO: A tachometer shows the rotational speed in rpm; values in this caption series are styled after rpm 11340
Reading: rpm 6200
